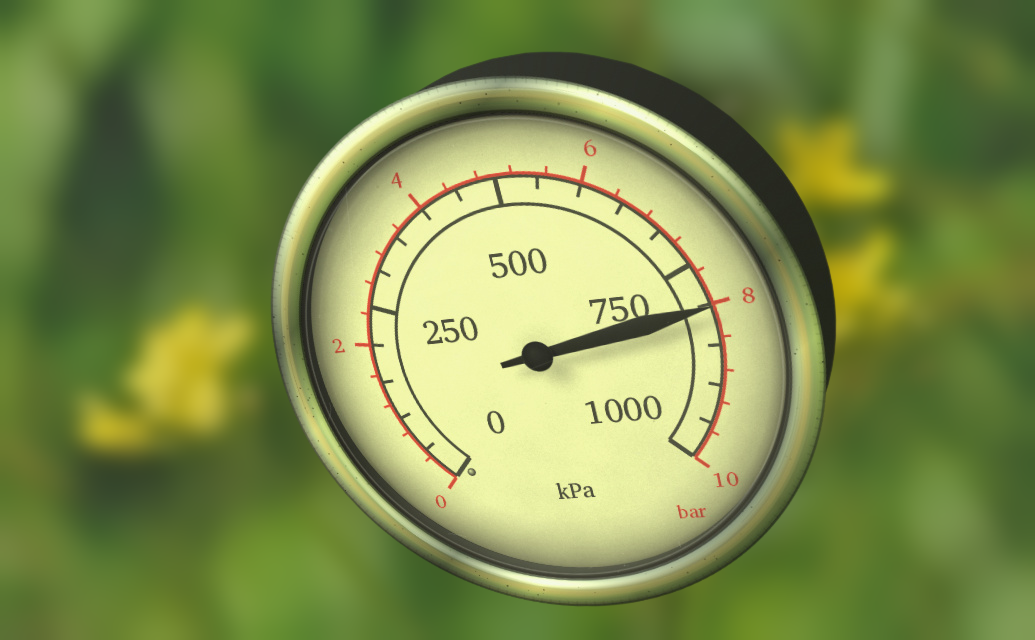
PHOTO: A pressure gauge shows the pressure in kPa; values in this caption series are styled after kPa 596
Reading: kPa 800
